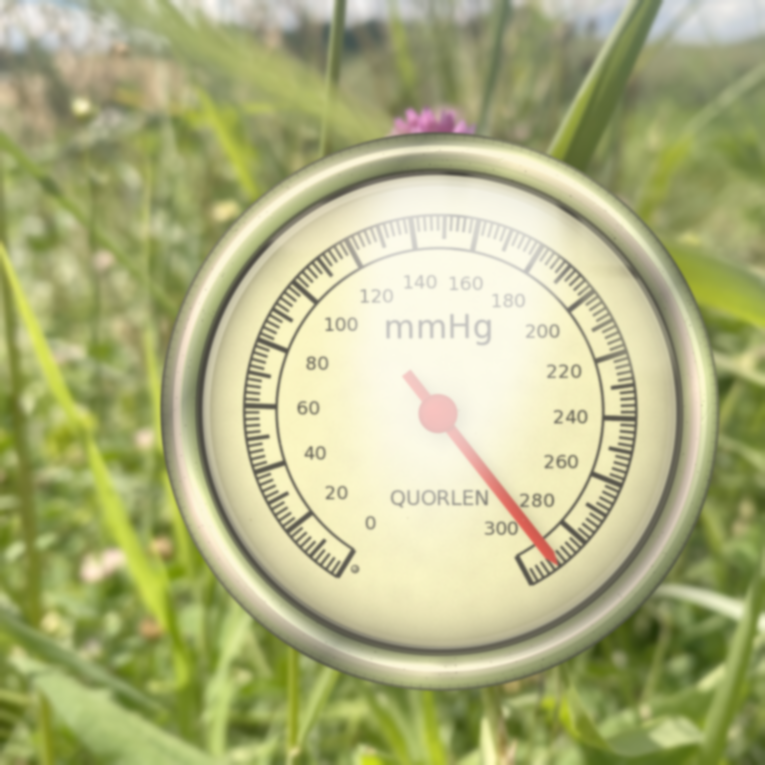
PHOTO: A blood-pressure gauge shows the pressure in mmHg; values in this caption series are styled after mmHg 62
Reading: mmHg 290
